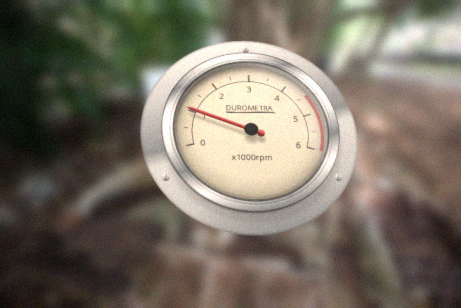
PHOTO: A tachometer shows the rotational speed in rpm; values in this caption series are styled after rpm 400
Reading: rpm 1000
